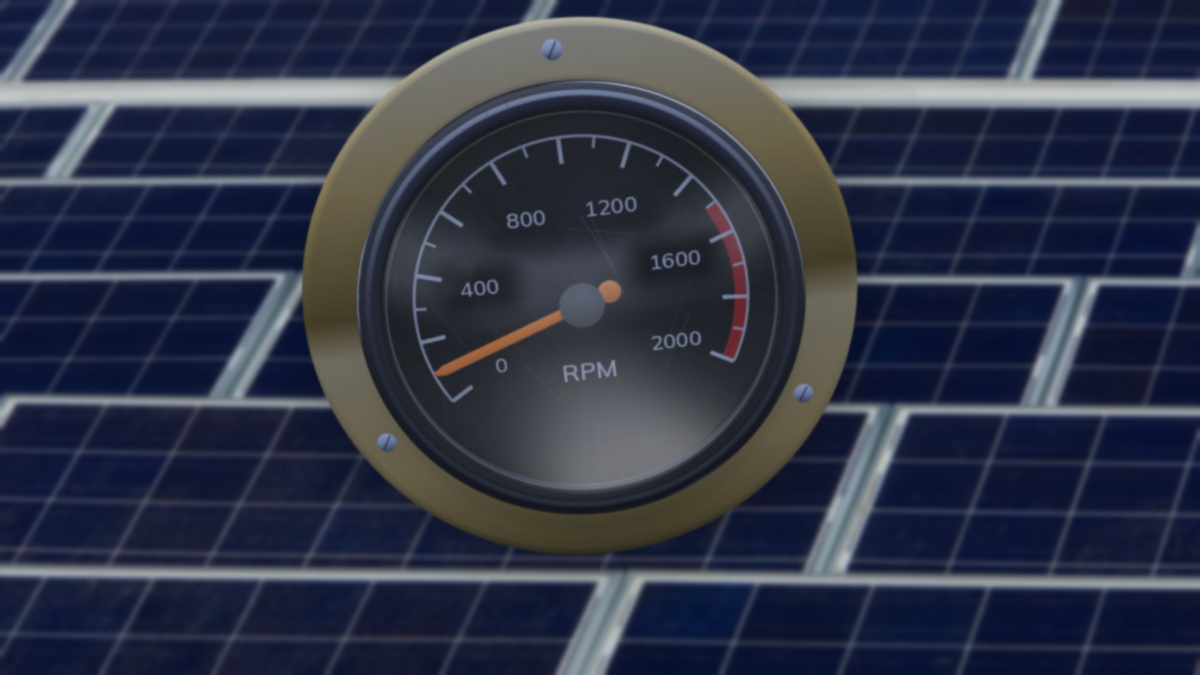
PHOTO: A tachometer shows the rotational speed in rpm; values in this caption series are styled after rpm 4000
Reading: rpm 100
